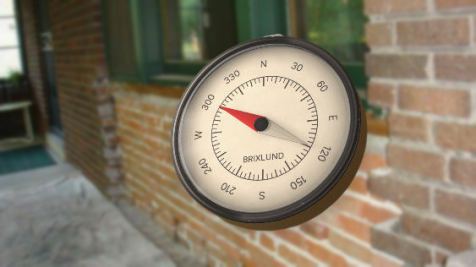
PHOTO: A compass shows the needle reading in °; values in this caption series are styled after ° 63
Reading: ° 300
